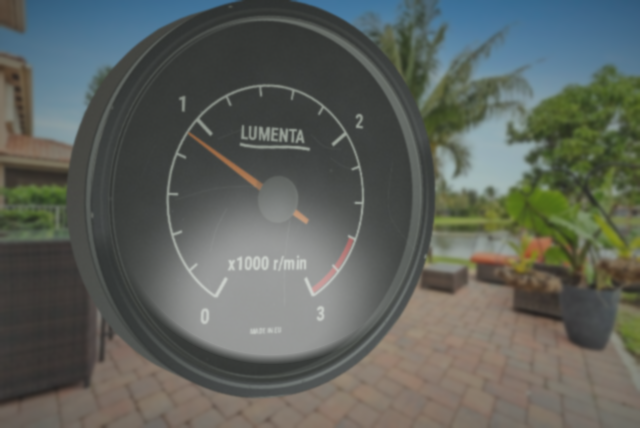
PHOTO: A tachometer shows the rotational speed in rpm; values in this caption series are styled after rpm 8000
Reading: rpm 900
